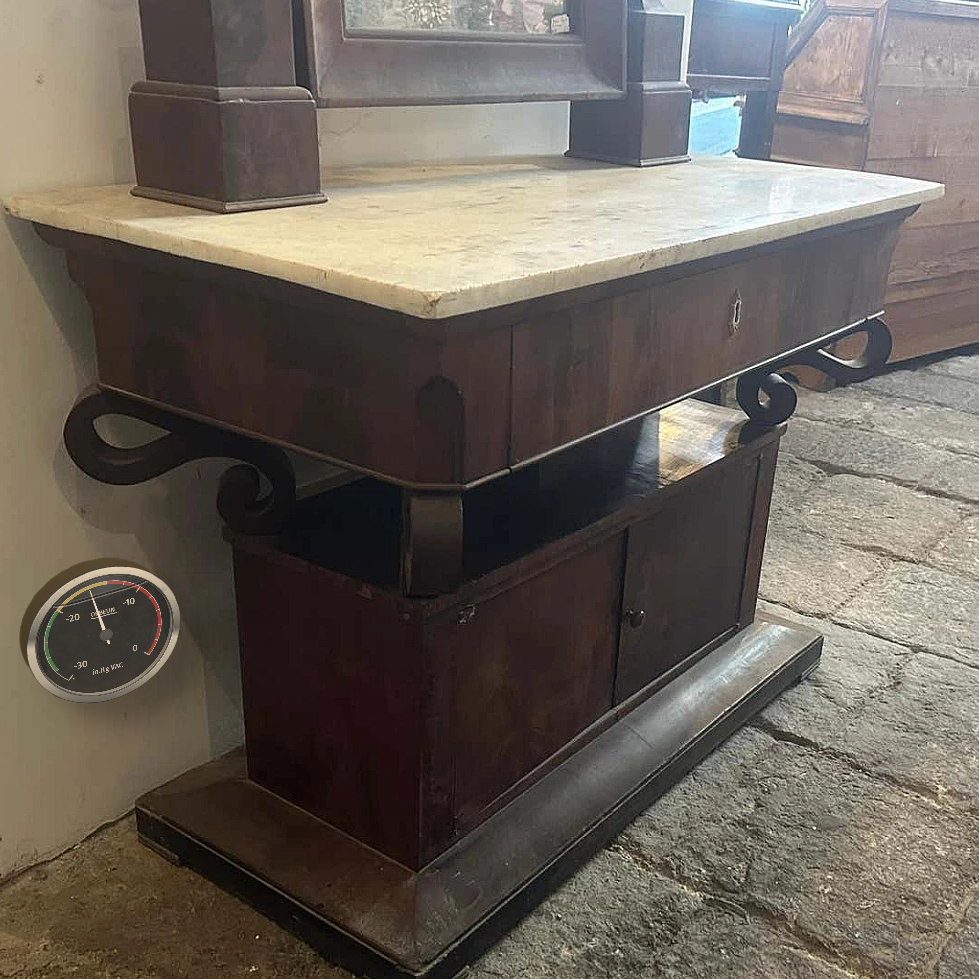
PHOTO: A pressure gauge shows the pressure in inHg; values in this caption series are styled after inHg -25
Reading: inHg -16
